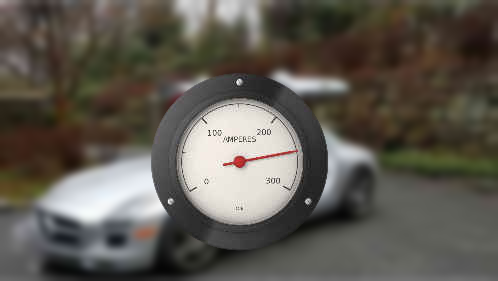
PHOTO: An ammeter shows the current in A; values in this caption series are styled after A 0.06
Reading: A 250
